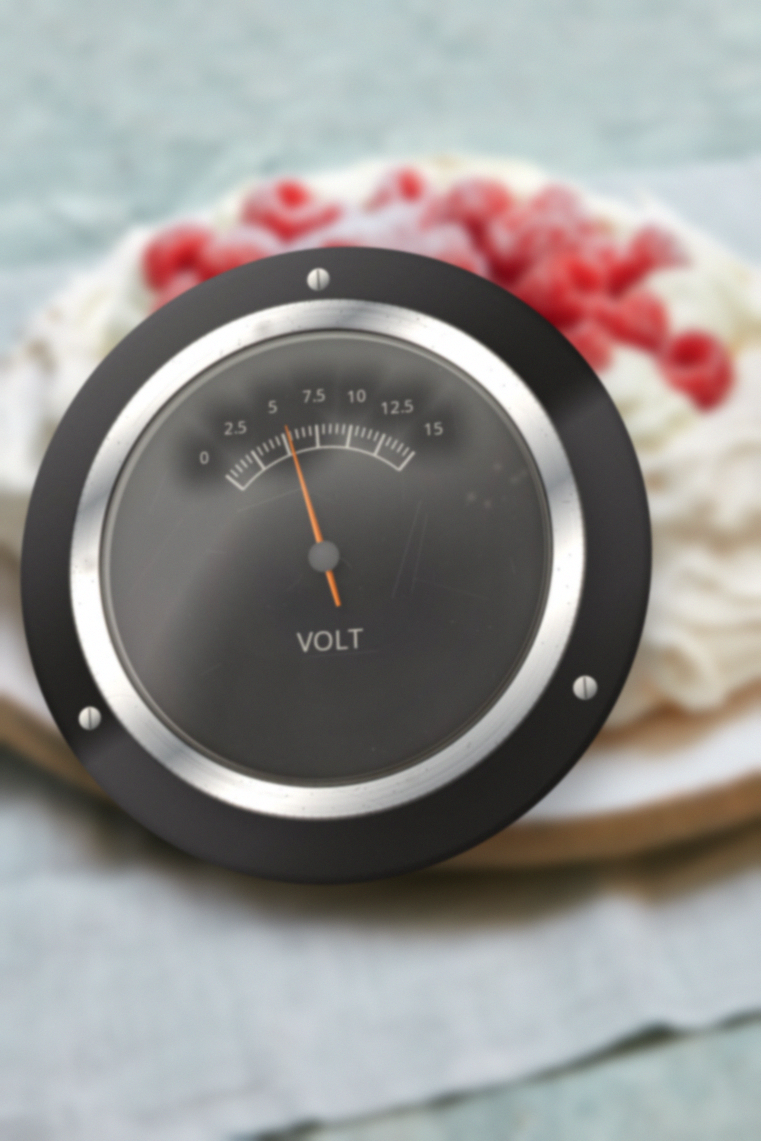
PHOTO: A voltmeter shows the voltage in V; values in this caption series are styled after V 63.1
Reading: V 5.5
